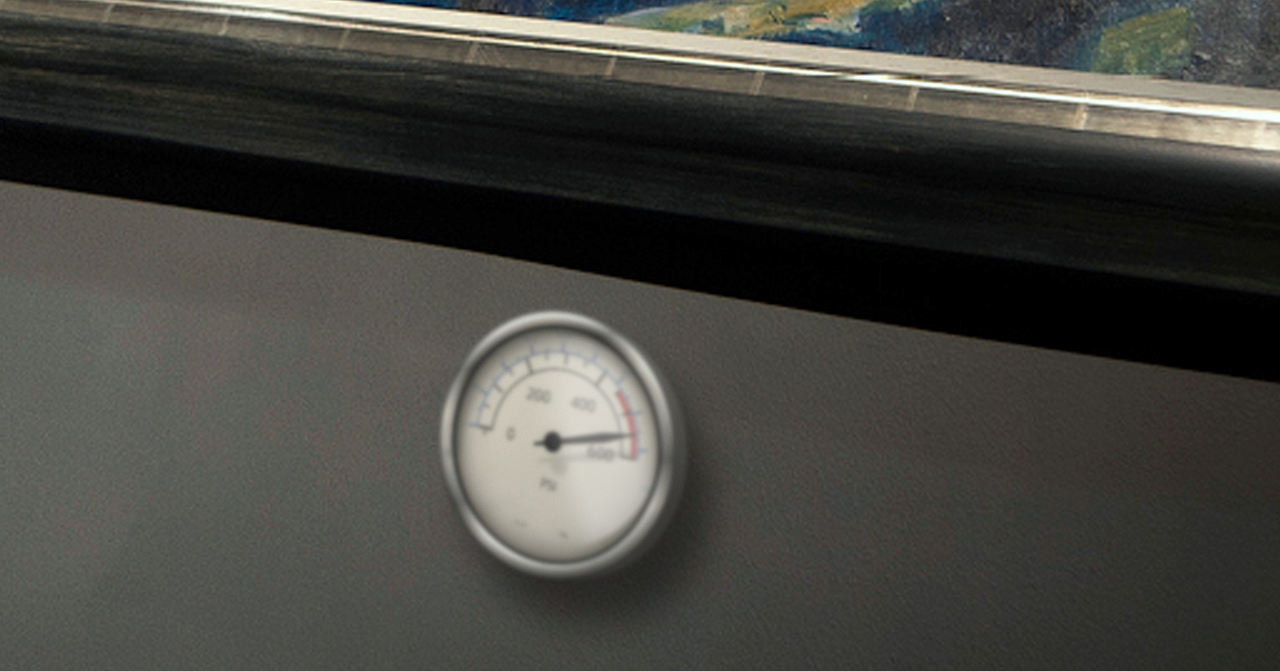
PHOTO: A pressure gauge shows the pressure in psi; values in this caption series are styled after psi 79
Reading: psi 550
